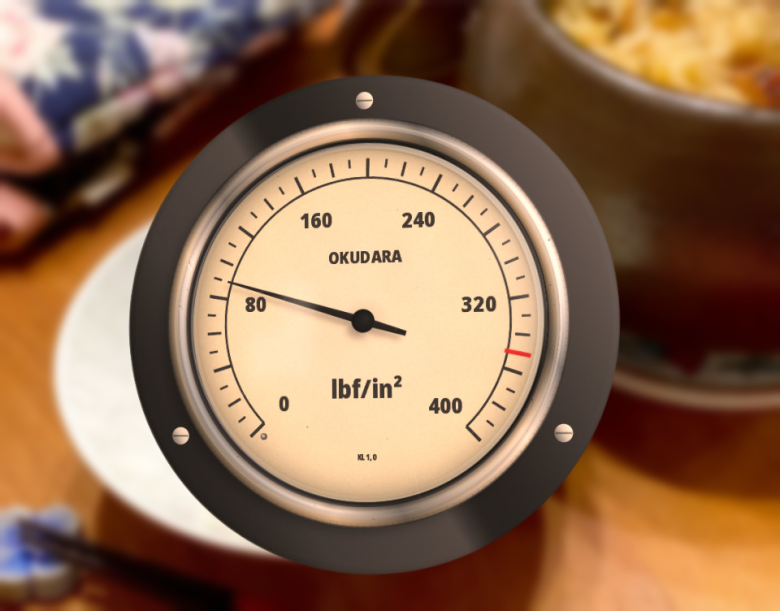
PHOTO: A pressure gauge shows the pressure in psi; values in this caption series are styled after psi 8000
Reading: psi 90
